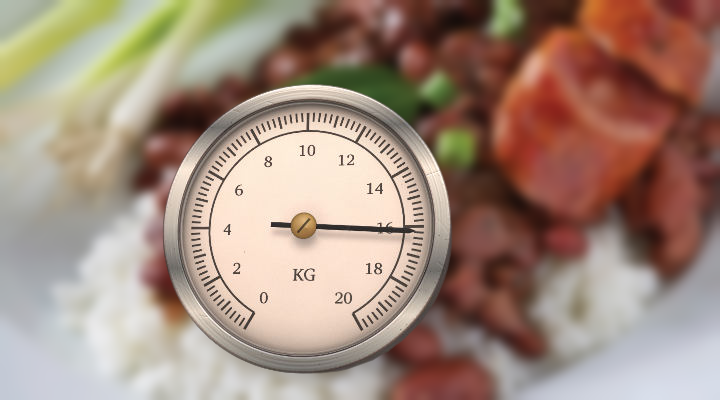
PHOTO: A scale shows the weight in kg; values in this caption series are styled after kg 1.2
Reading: kg 16.2
